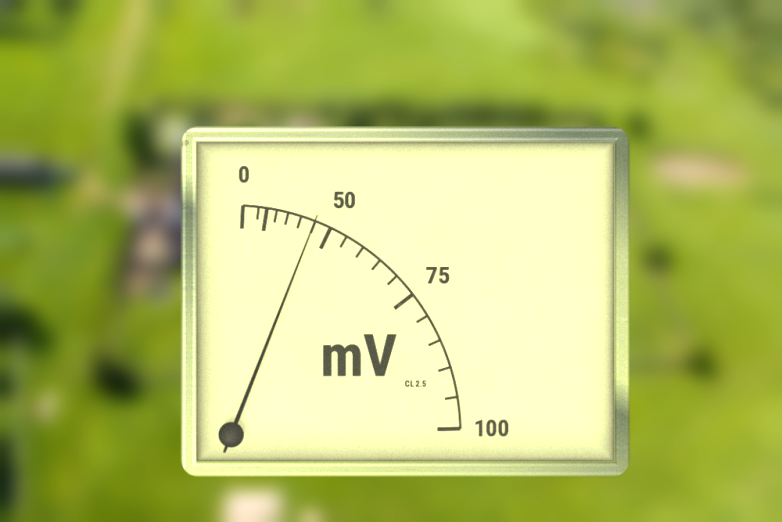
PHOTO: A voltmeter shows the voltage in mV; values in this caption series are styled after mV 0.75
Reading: mV 45
